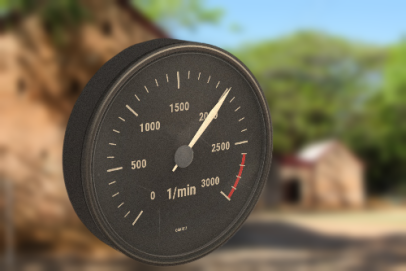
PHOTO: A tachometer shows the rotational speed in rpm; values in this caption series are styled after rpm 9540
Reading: rpm 2000
